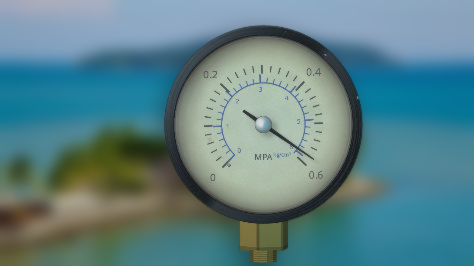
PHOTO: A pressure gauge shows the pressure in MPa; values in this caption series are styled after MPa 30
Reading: MPa 0.58
